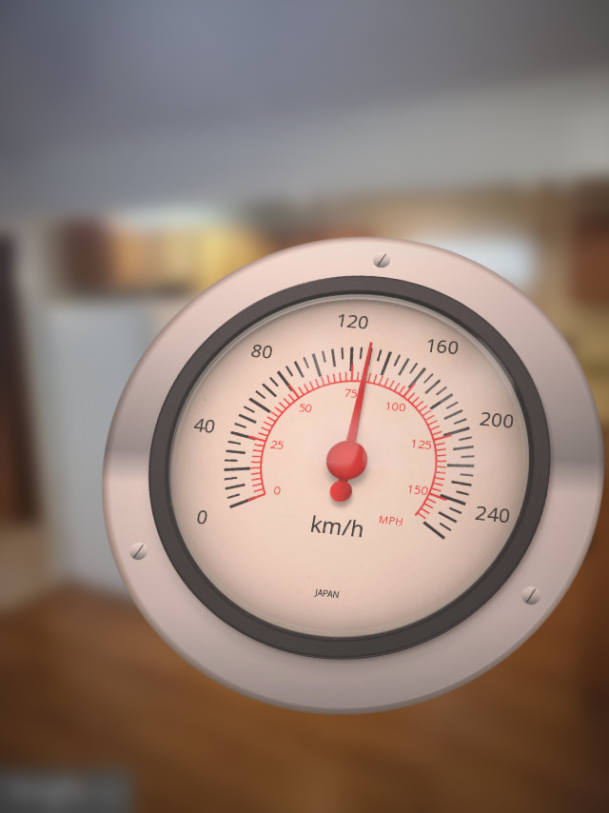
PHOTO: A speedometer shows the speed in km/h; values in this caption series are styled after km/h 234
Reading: km/h 130
